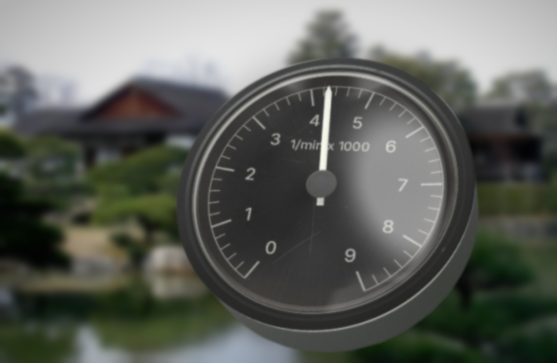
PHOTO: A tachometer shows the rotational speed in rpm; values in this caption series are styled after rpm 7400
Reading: rpm 4300
